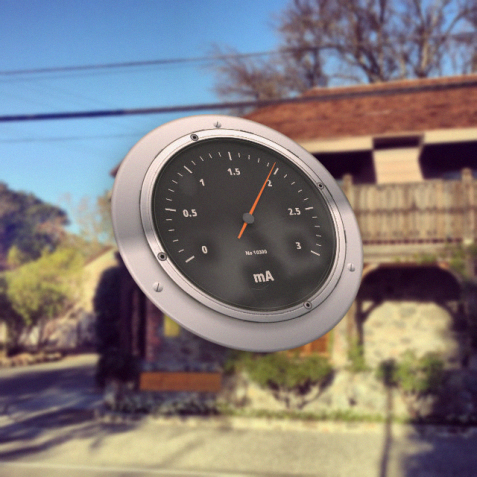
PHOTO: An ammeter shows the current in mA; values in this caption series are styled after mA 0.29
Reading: mA 1.95
